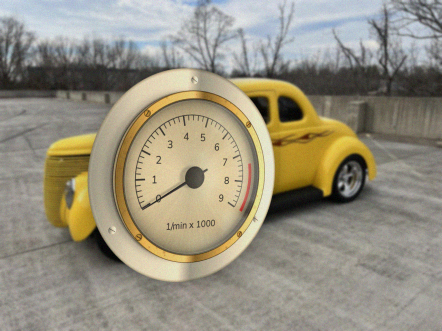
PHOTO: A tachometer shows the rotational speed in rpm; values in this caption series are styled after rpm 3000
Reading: rpm 0
